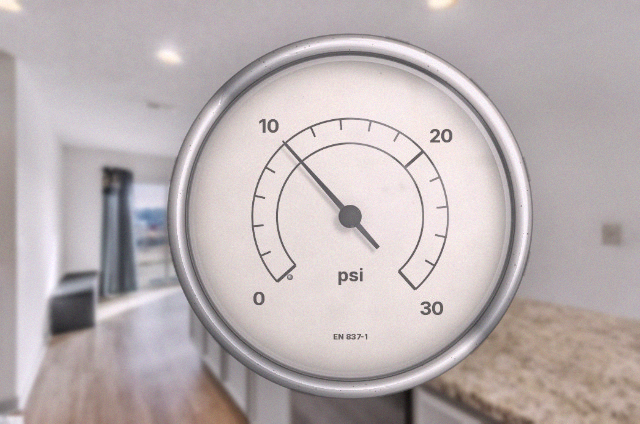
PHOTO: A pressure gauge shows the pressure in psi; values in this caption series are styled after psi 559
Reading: psi 10
